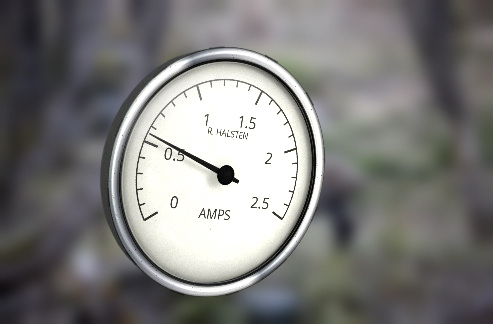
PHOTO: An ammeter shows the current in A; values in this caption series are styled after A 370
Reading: A 0.55
